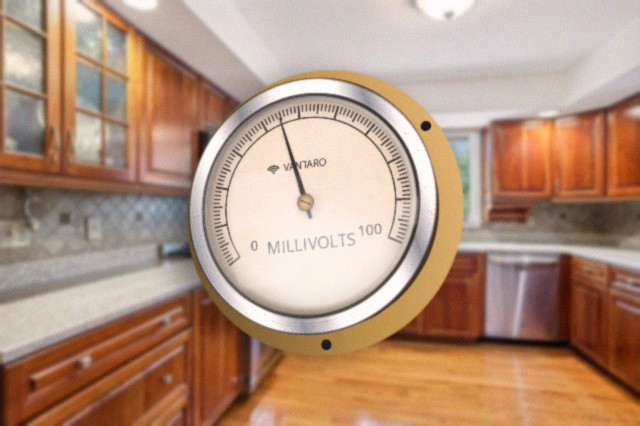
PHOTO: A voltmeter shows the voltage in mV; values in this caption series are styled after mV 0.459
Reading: mV 45
